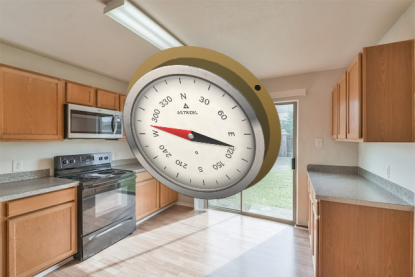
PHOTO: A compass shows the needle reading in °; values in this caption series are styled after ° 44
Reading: ° 285
